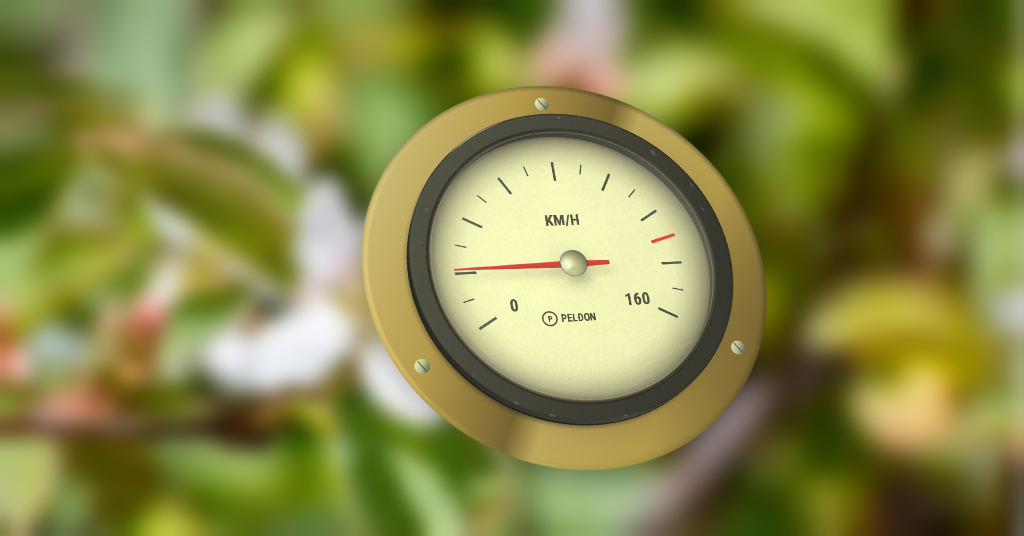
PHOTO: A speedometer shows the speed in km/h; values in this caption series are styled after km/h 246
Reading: km/h 20
